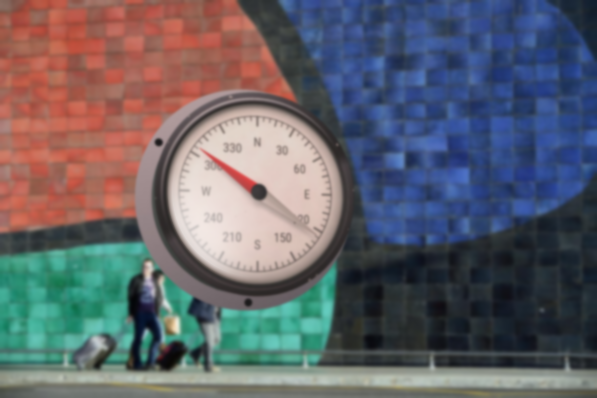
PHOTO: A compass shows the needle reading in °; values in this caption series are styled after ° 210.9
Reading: ° 305
